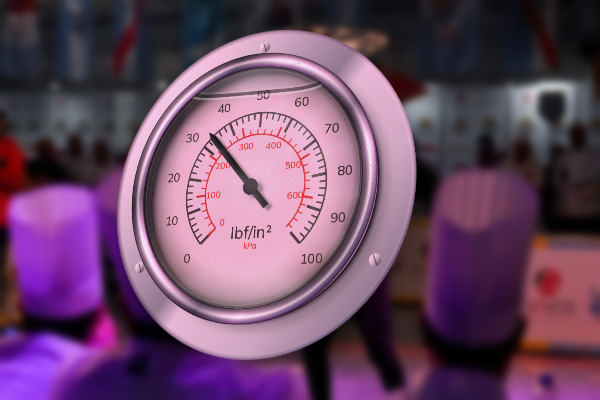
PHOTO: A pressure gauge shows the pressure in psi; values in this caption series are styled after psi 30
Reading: psi 34
